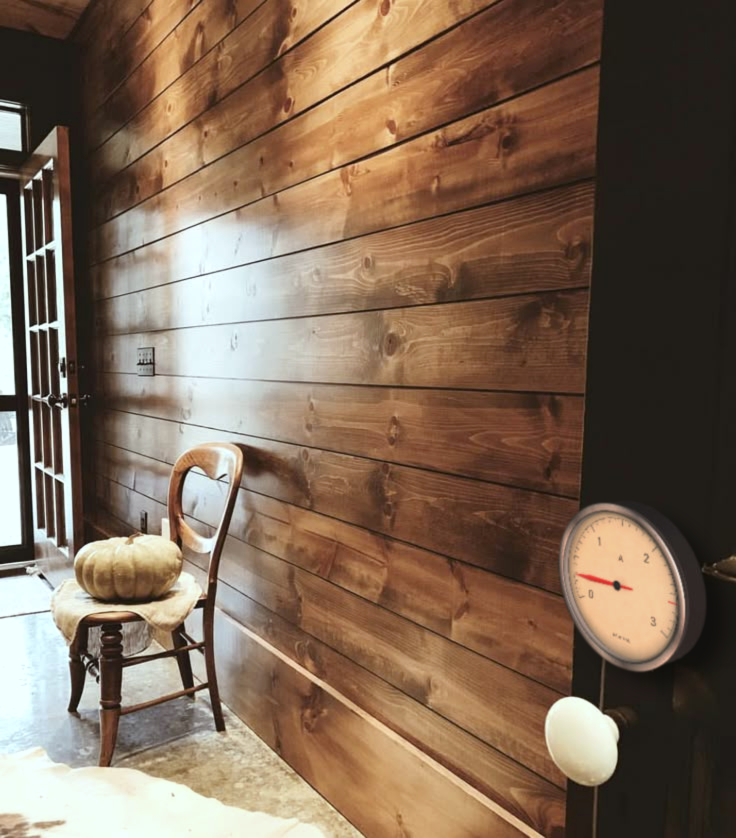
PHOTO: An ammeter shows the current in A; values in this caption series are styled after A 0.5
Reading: A 0.3
